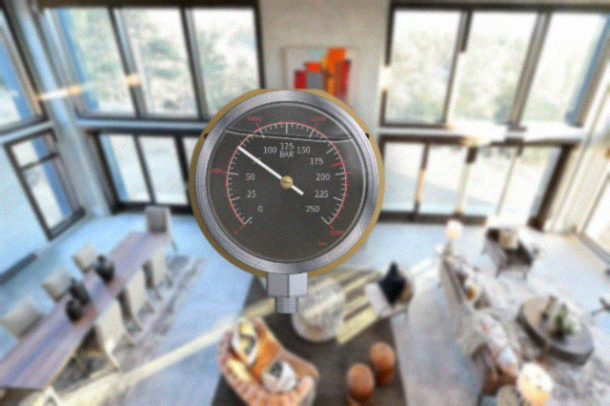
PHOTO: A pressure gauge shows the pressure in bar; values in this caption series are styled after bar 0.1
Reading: bar 75
